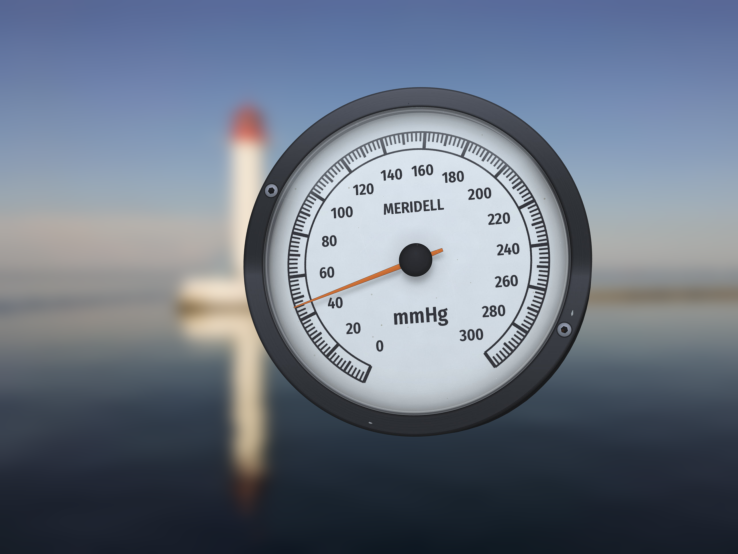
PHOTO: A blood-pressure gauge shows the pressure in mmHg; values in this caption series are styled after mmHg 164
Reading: mmHg 46
